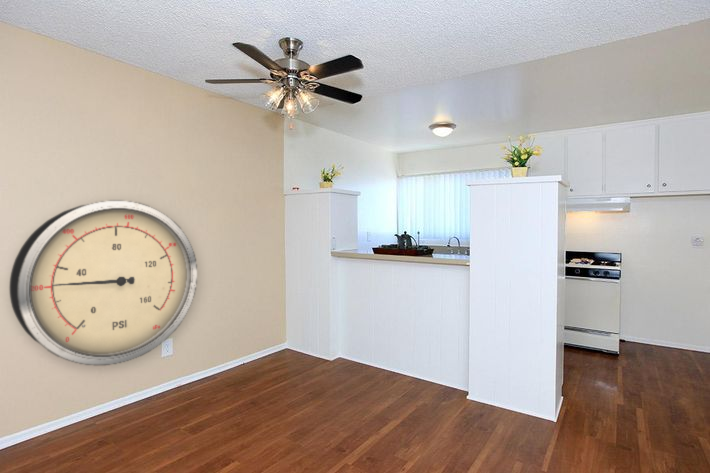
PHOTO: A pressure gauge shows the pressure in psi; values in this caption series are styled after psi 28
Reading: psi 30
